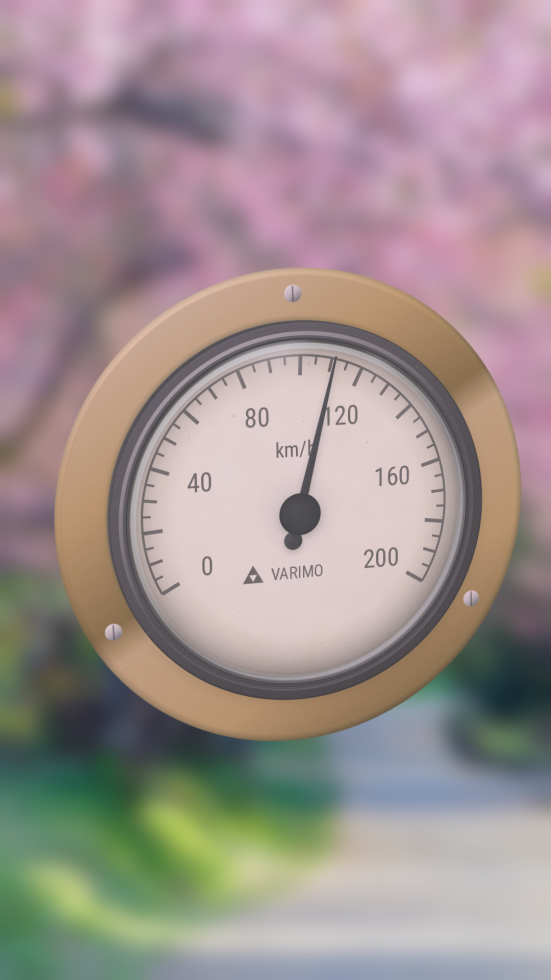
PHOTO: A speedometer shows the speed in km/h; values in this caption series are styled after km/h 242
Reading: km/h 110
